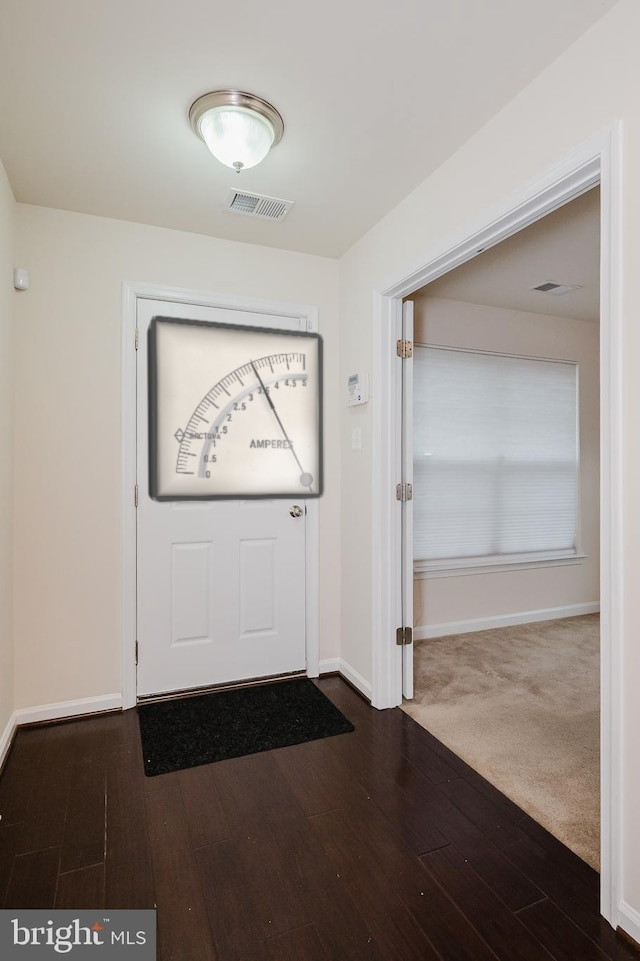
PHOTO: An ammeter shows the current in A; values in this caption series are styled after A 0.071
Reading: A 3.5
